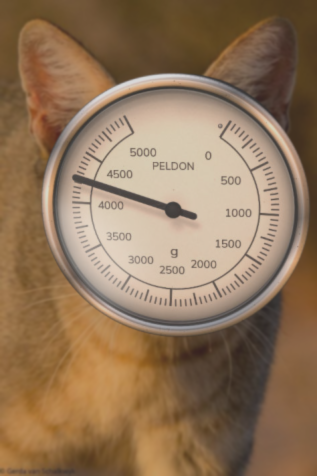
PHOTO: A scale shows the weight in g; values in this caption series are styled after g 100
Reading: g 4250
